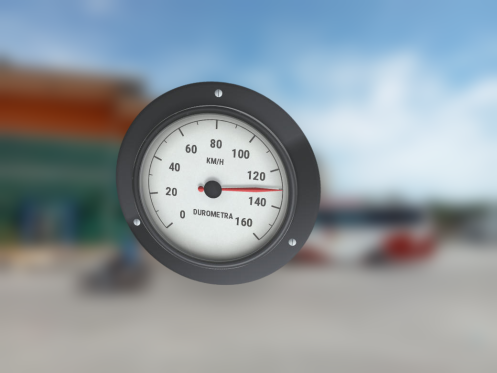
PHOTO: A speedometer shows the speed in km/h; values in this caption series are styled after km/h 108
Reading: km/h 130
